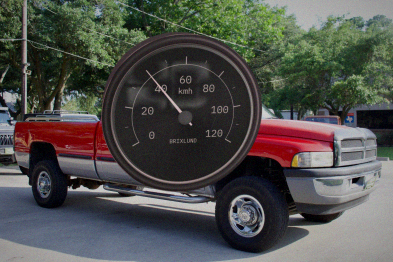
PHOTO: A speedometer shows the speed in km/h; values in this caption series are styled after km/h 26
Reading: km/h 40
